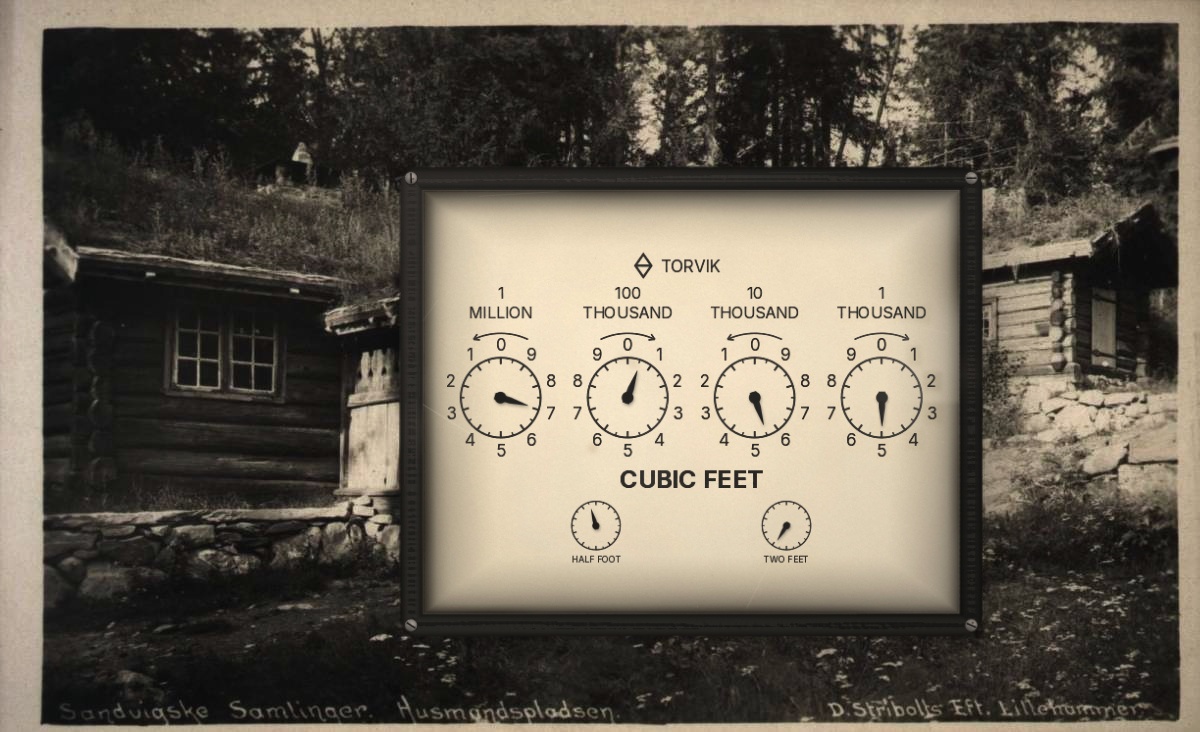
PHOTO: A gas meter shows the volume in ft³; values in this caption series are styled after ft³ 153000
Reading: ft³ 705500
